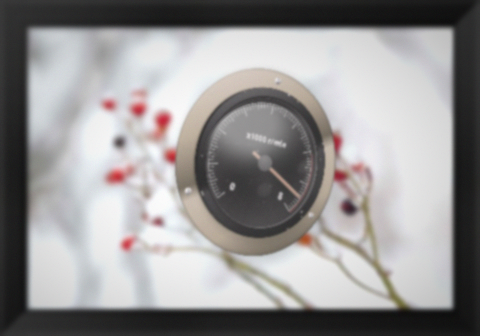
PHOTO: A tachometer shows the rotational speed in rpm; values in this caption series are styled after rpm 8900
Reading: rpm 7500
